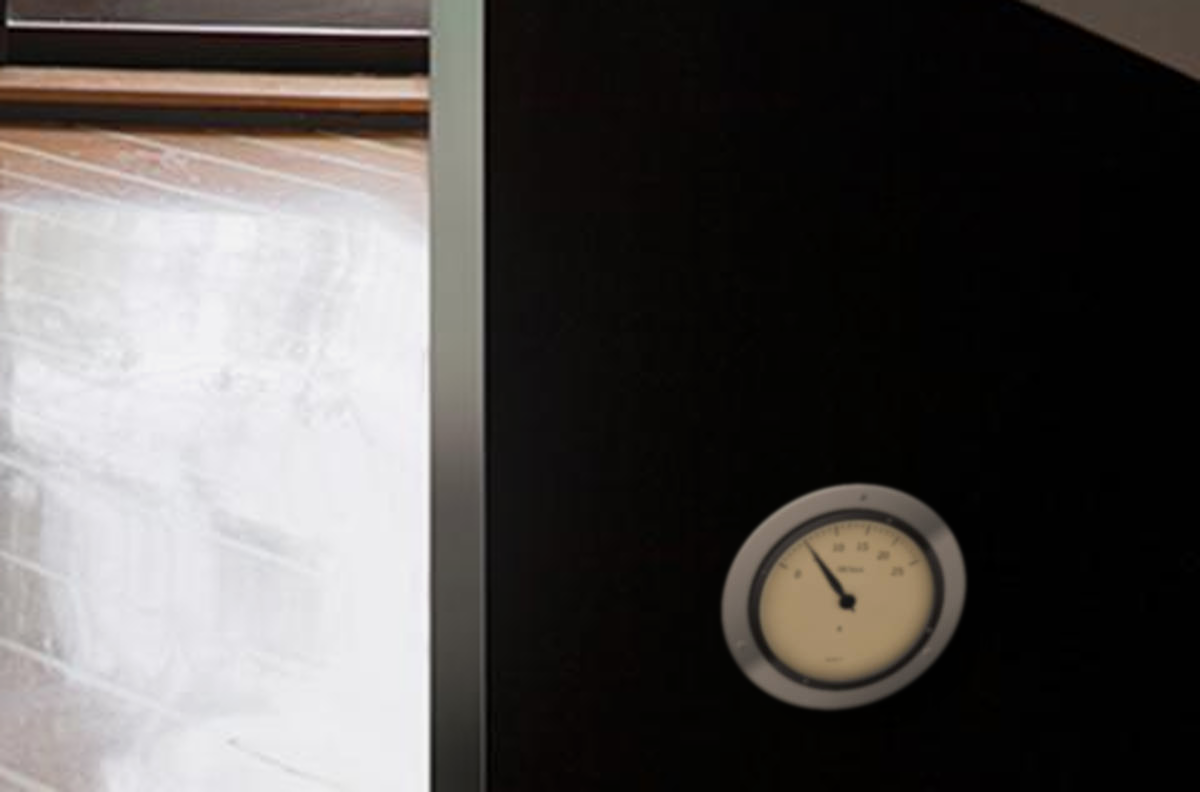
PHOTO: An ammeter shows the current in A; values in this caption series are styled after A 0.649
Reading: A 5
